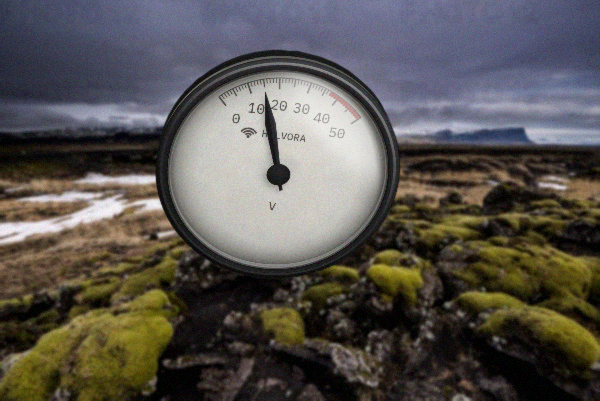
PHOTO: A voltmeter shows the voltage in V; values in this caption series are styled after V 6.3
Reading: V 15
